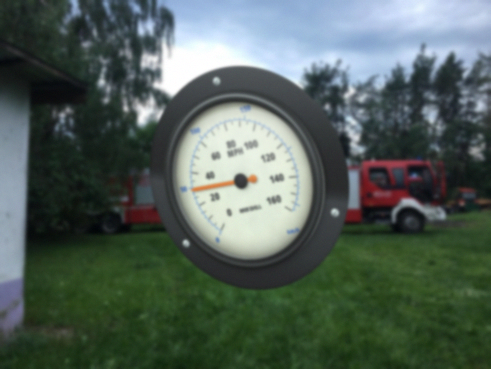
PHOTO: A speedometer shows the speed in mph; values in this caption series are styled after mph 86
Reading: mph 30
